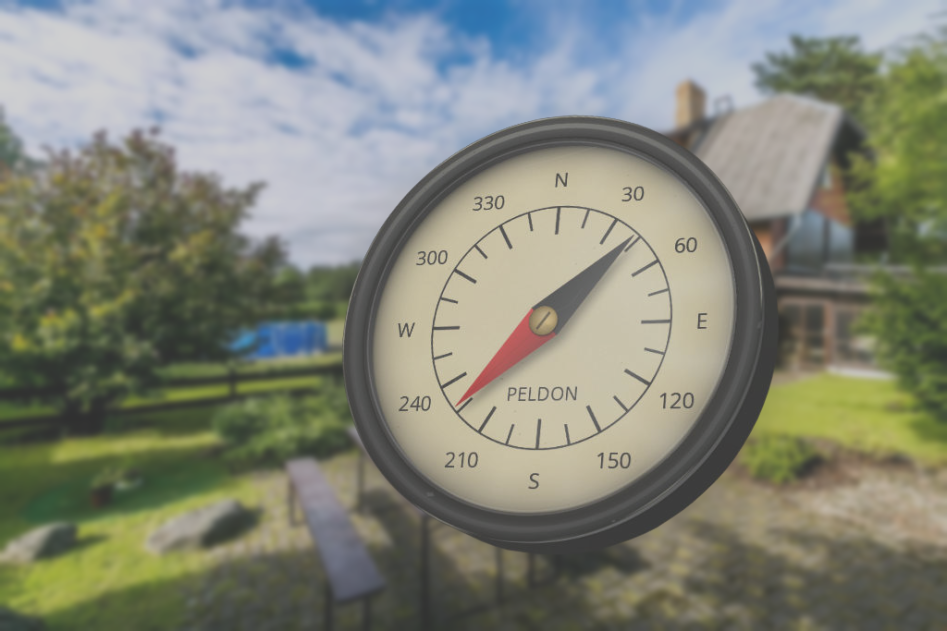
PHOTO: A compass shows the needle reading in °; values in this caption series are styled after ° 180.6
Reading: ° 225
